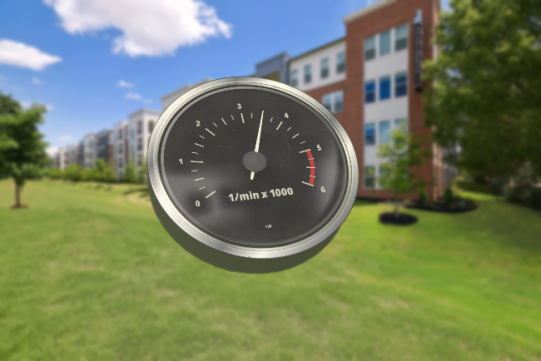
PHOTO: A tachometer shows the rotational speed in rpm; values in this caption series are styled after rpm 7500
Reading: rpm 3500
